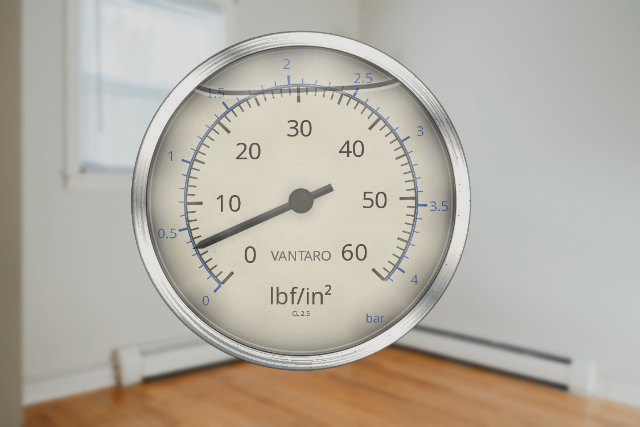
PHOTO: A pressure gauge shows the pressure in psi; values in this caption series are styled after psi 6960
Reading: psi 5
